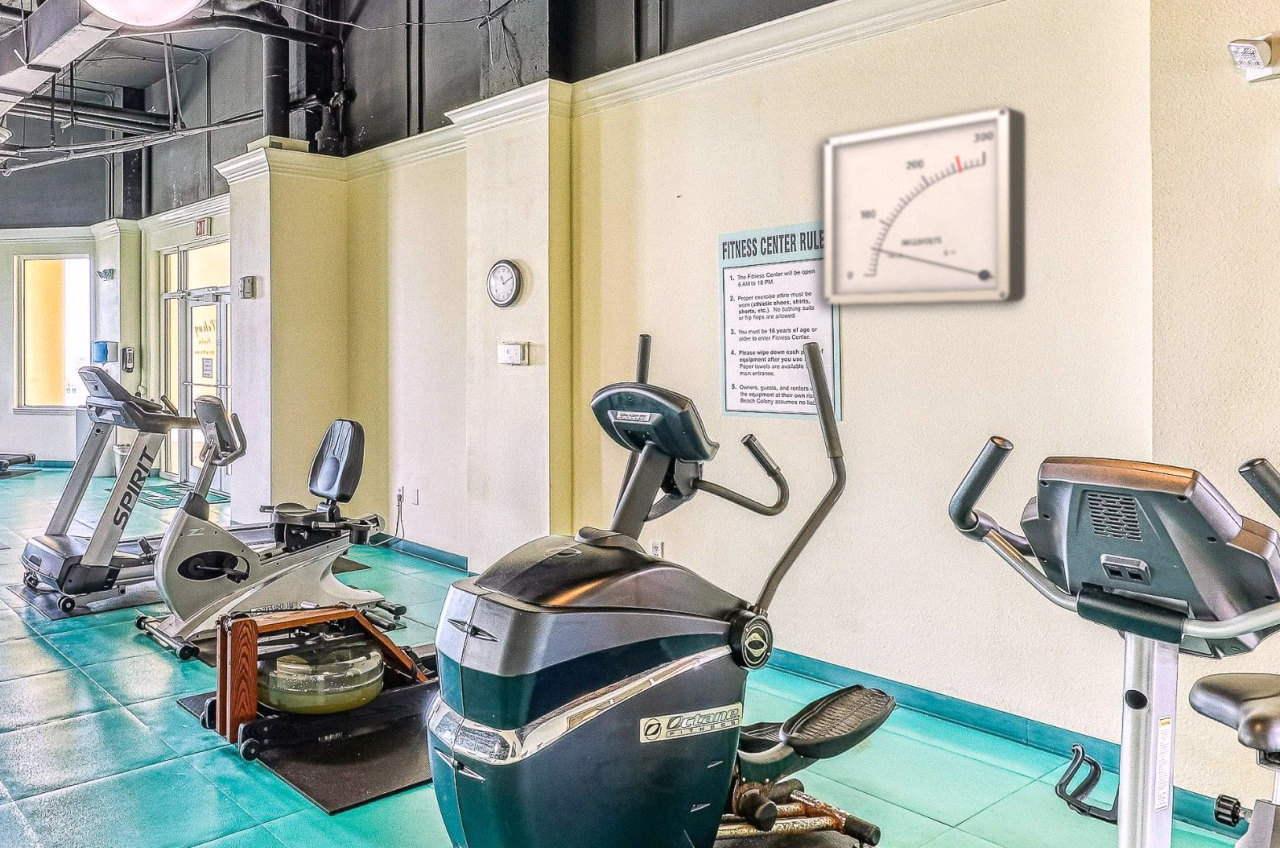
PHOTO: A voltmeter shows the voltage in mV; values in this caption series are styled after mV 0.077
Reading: mV 50
